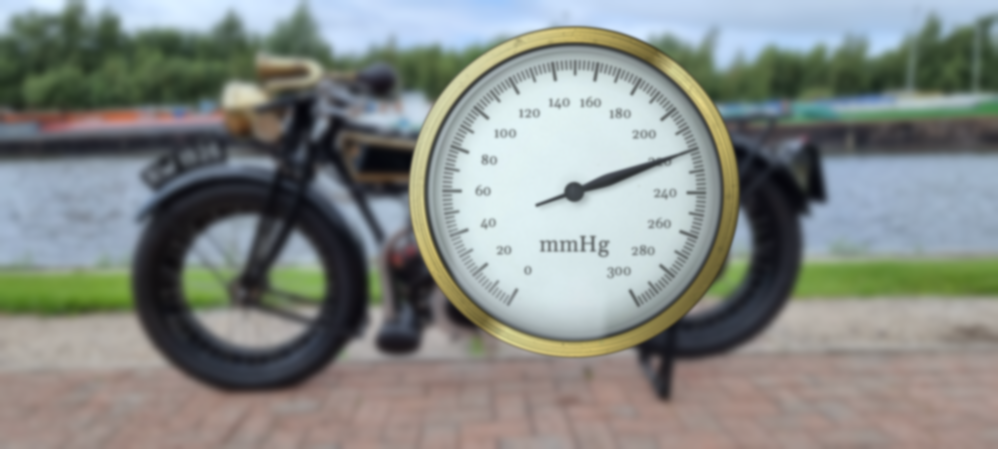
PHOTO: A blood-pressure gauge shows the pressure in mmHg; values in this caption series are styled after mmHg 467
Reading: mmHg 220
